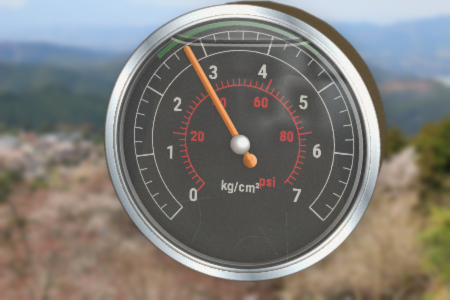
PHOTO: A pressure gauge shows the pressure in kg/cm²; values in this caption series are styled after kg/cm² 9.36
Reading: kg/cm² 2.8
